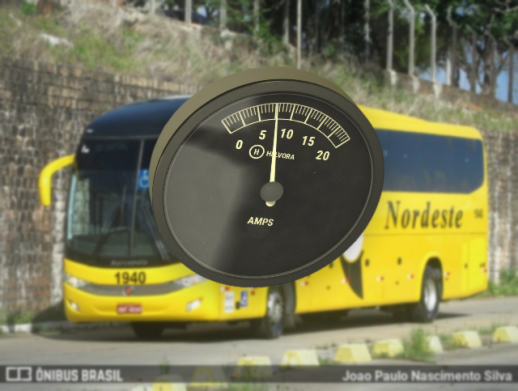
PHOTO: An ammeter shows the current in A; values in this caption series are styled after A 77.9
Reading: A 7.5
